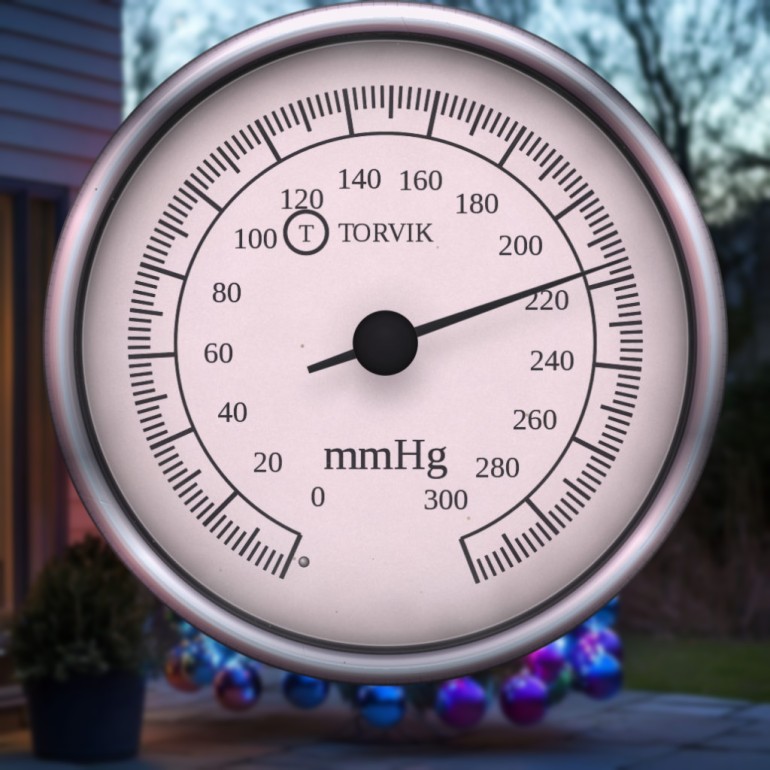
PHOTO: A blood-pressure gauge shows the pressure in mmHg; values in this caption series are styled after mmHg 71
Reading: mmHg 216
